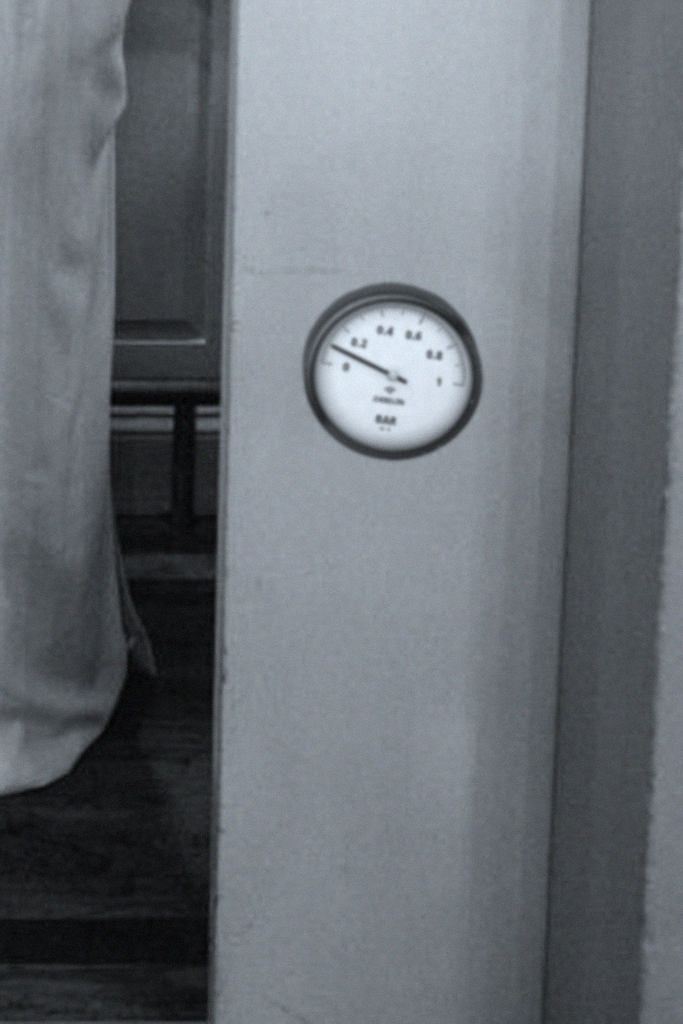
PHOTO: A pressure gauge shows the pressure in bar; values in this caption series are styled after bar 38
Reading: bar 0.1
